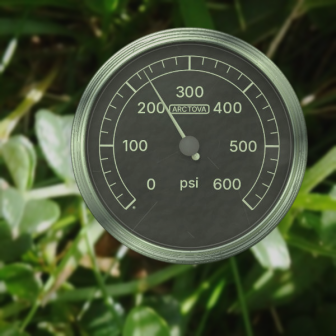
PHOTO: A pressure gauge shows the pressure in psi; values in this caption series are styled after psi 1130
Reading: psi 230
